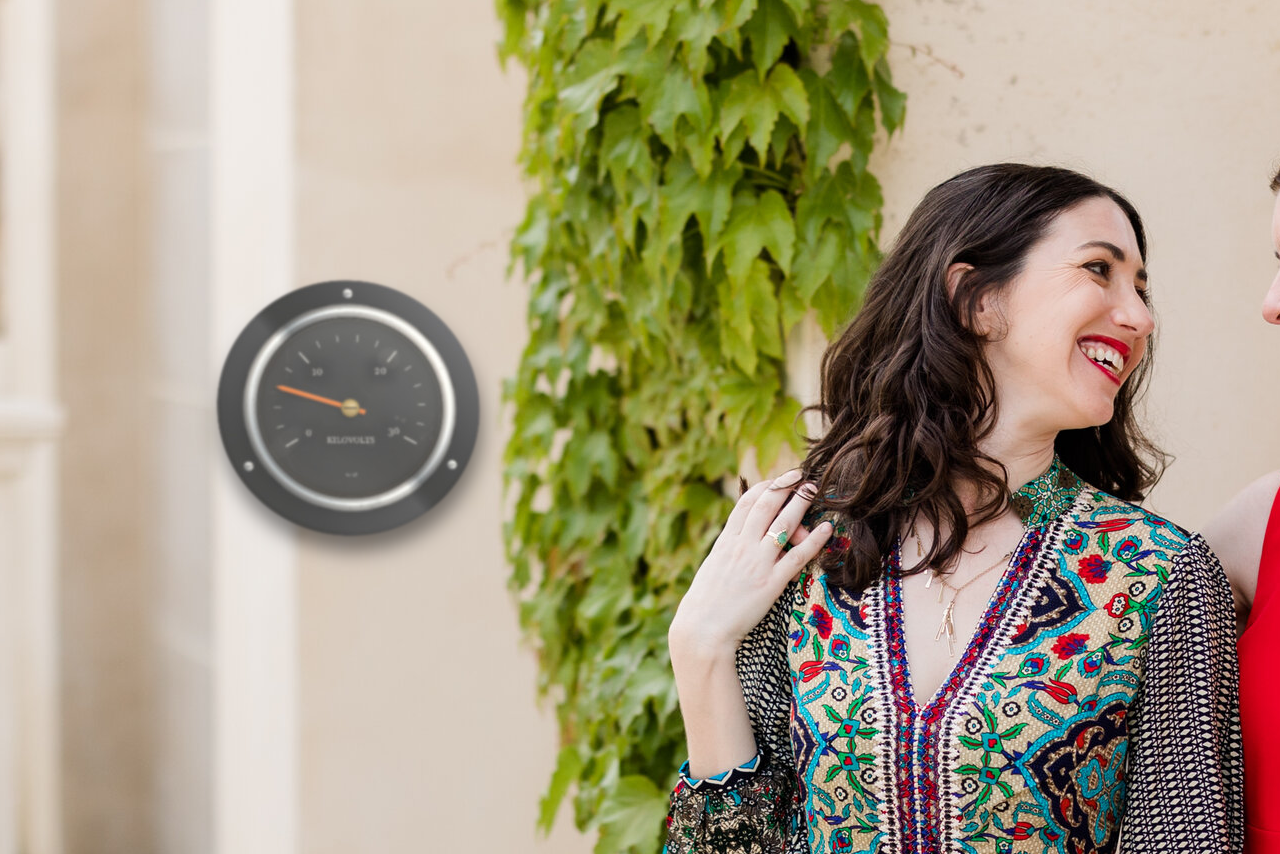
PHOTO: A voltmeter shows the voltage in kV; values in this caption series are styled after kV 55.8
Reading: kV 6
